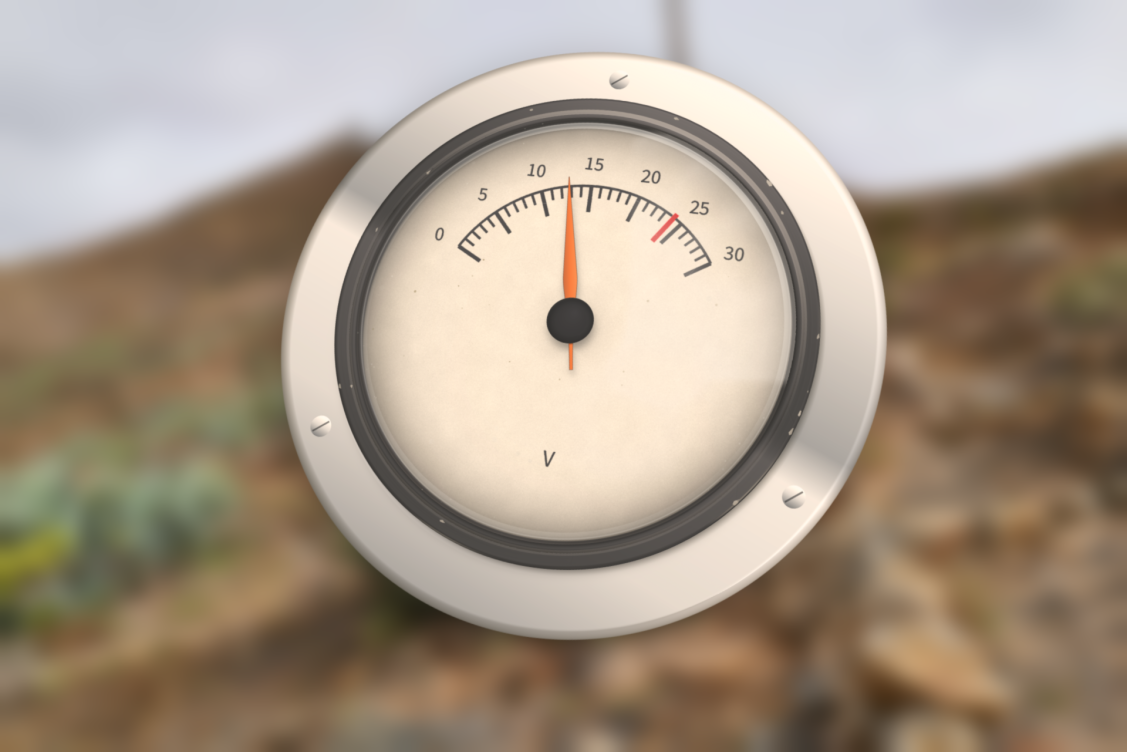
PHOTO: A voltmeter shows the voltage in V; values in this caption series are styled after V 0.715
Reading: V 13
